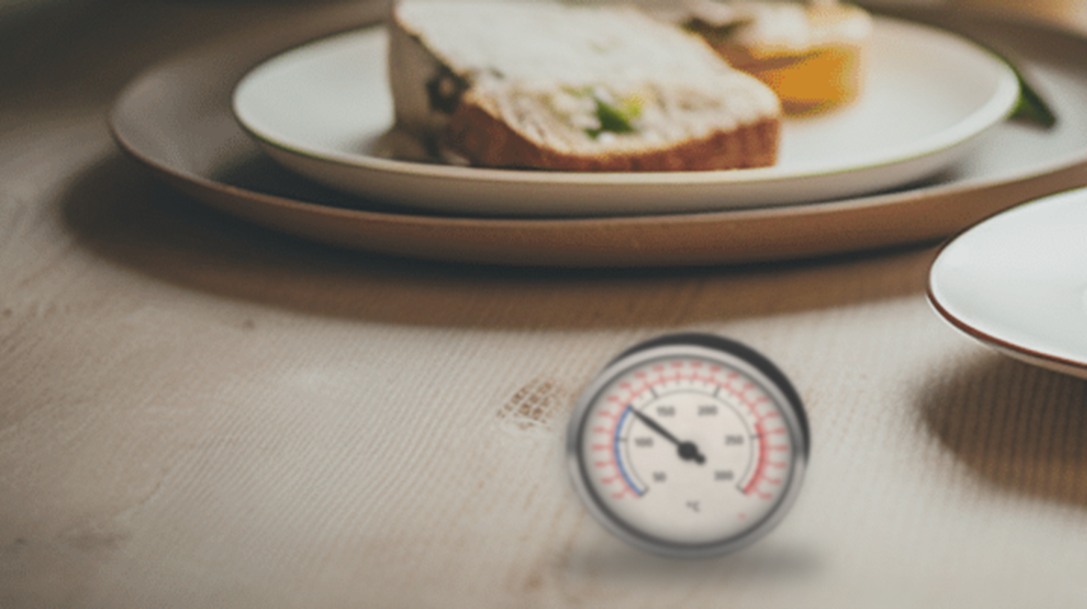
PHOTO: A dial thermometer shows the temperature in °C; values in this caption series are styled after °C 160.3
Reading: °C 130
